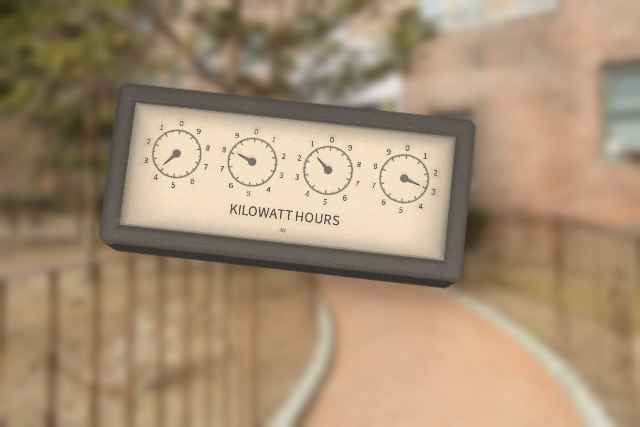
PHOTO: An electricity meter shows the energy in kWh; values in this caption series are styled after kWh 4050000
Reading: kWh 3813
